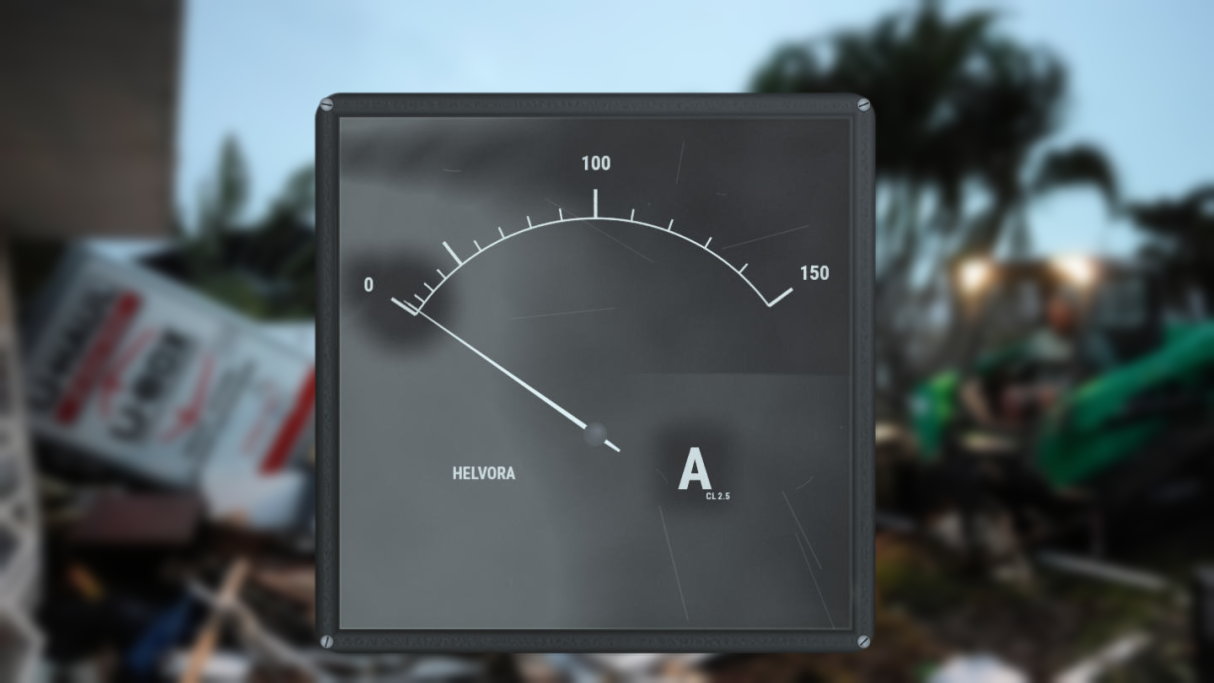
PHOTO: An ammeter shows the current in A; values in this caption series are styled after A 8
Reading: A 10
